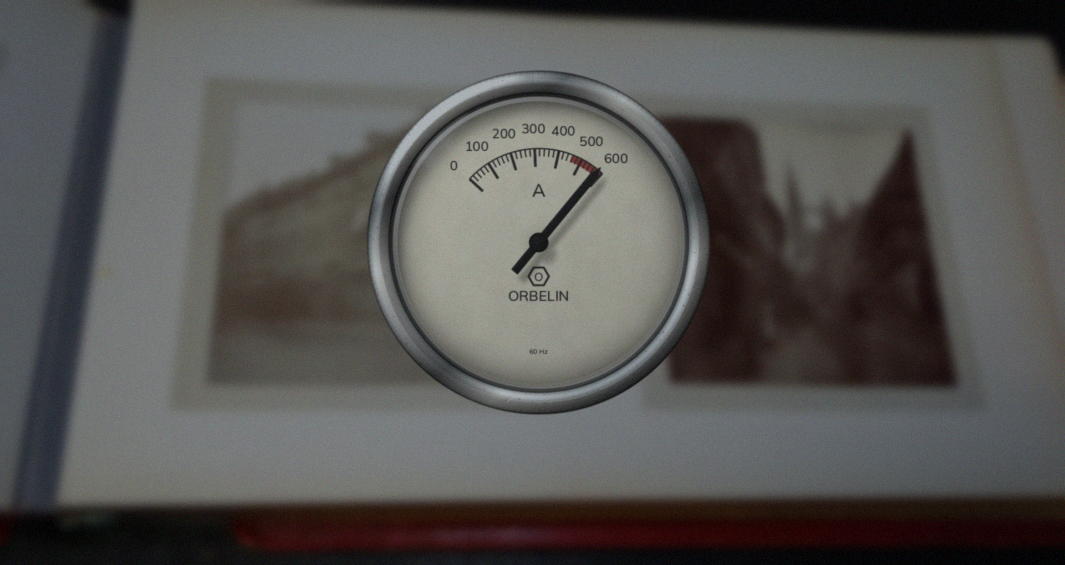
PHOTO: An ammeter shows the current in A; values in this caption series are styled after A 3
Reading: A 580
